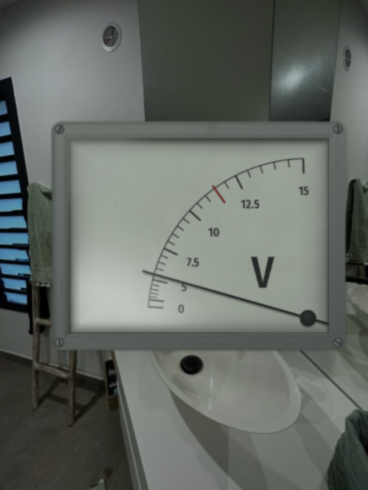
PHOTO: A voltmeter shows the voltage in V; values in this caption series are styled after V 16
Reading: V 5.5
